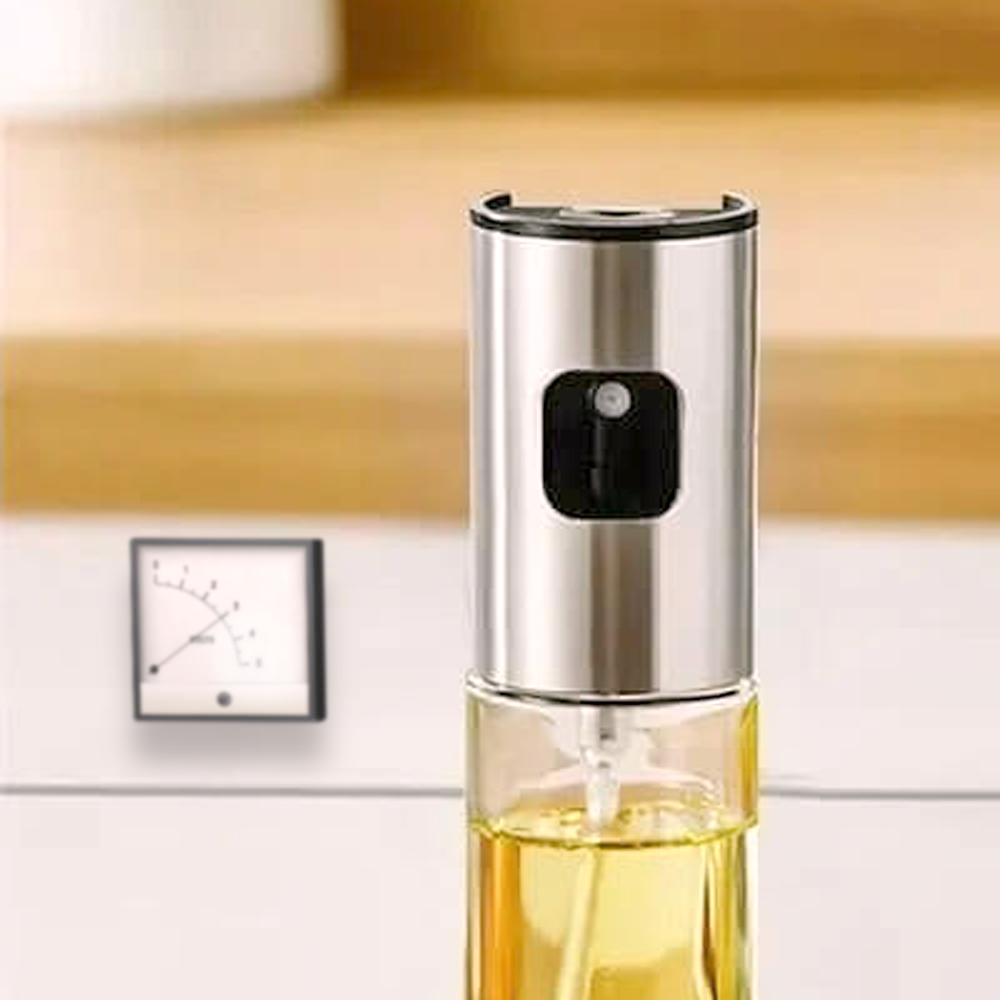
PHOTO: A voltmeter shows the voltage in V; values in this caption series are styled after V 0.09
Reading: V 3
